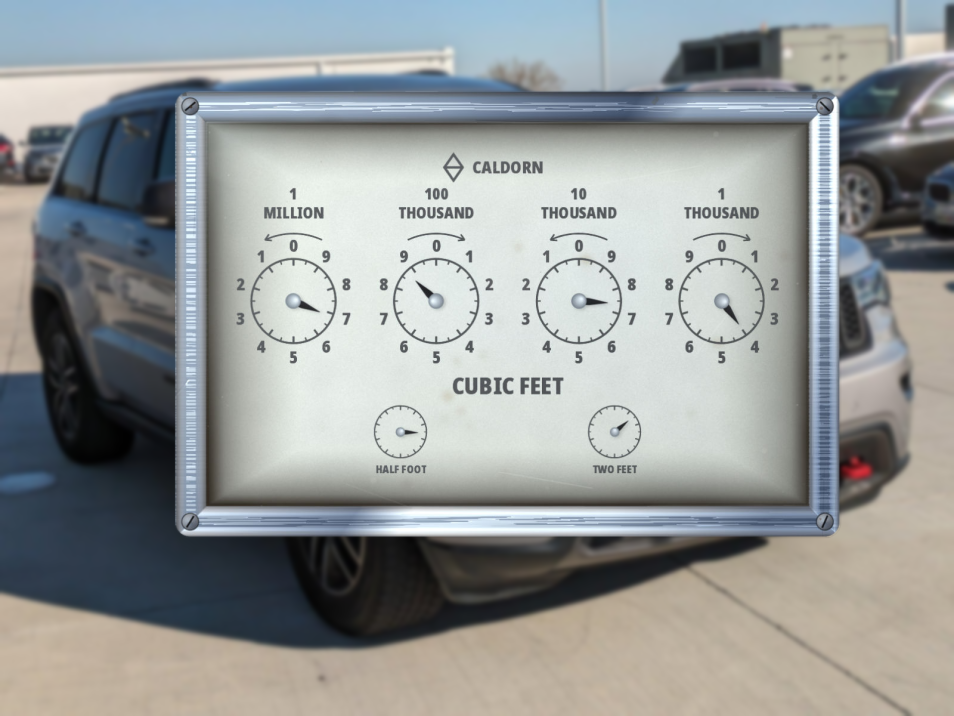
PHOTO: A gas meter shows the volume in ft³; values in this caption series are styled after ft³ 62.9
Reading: ft³ 687400
